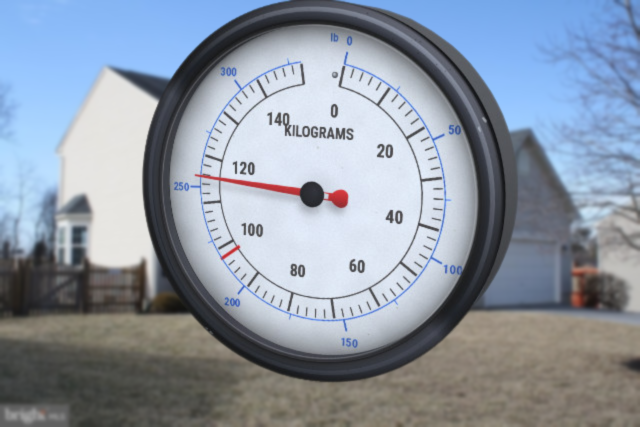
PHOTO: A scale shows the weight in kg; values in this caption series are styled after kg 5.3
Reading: kg 116
